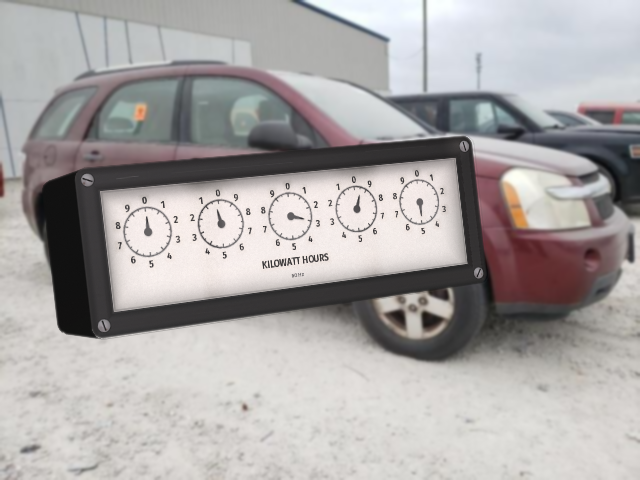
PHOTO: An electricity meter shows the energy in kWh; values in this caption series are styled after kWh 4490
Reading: kWh 295
